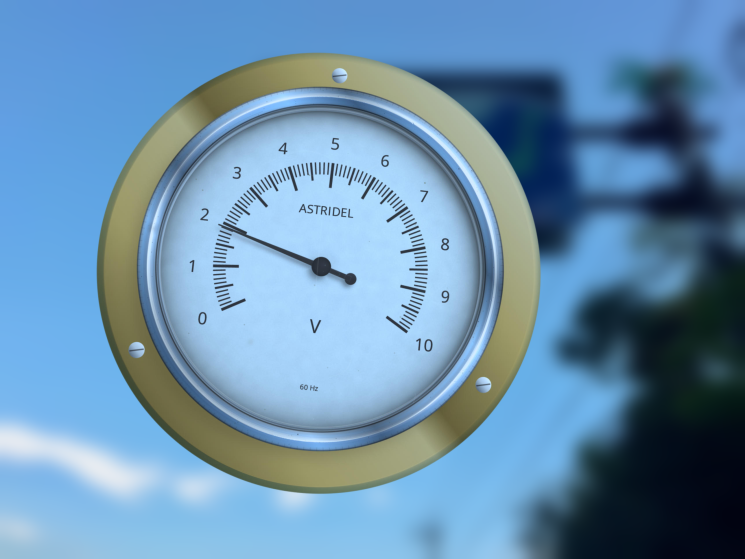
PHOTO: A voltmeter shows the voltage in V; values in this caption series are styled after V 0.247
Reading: V 1.9
